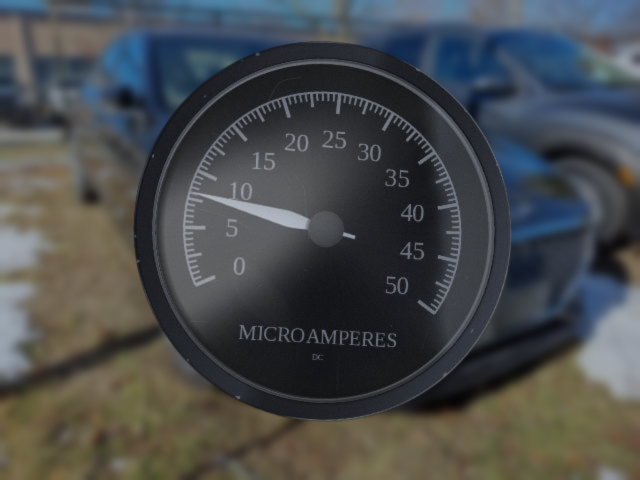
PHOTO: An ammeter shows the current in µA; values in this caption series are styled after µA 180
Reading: µA 8
